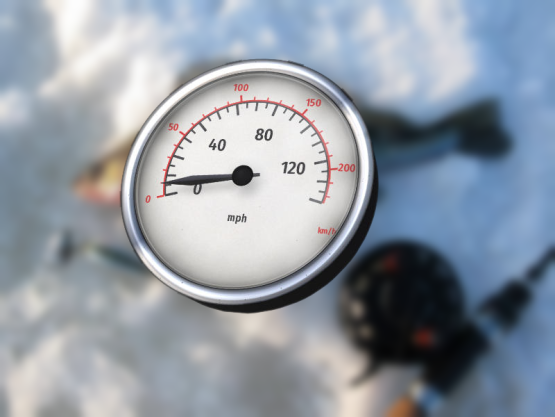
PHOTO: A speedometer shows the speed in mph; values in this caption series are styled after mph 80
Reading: mph 5
